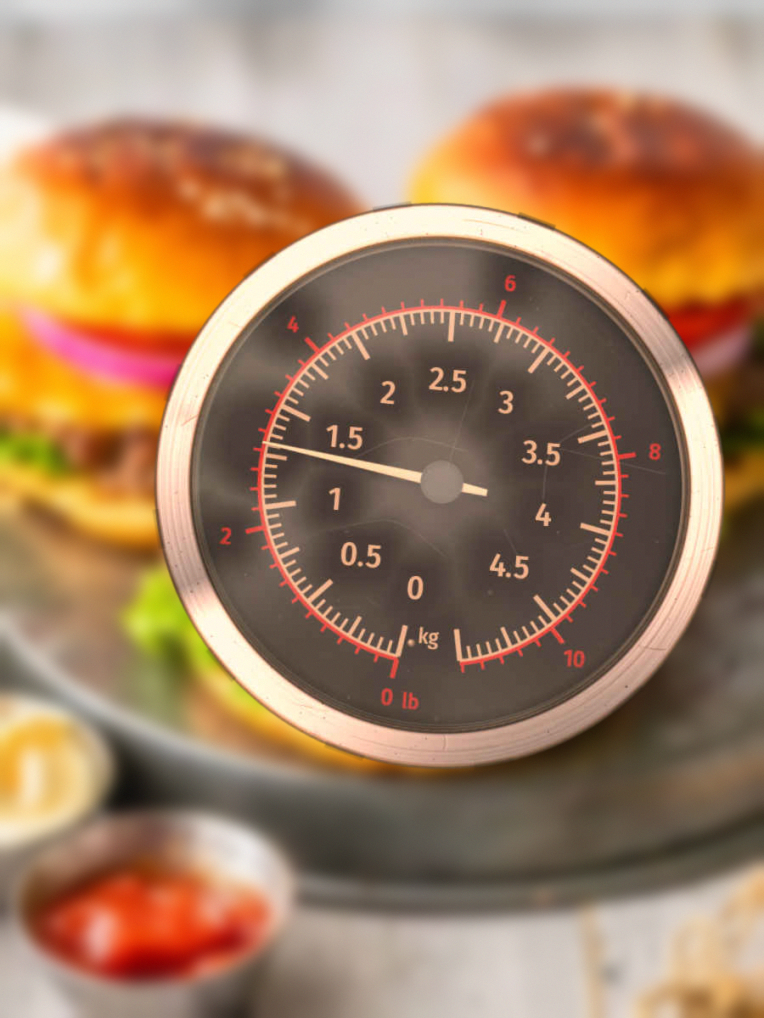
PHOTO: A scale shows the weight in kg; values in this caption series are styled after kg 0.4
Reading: kg 1.3
